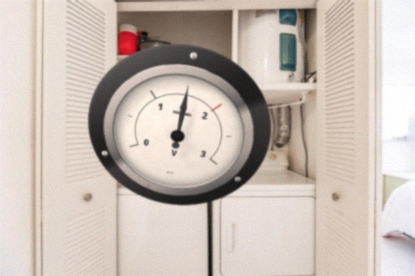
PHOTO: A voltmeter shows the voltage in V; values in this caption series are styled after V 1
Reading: V 1.5
